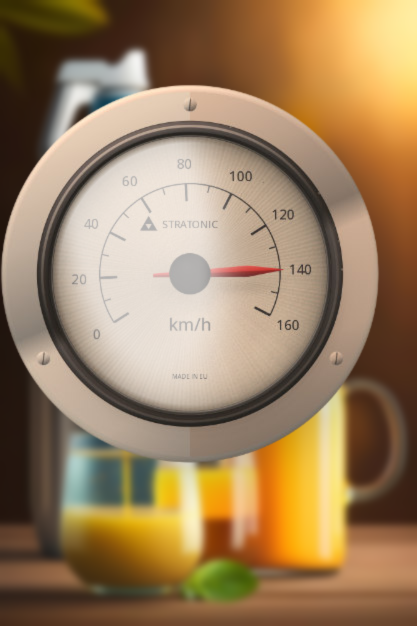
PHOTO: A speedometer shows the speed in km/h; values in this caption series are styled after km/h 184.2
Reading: km/h 140
